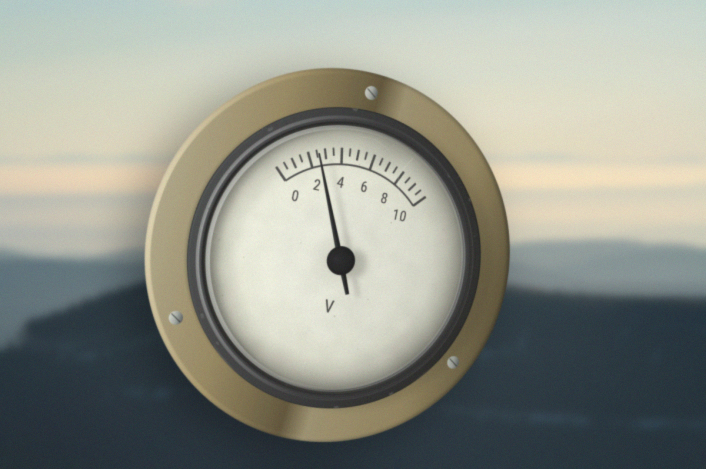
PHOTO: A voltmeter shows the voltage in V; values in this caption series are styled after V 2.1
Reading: V 2.5
